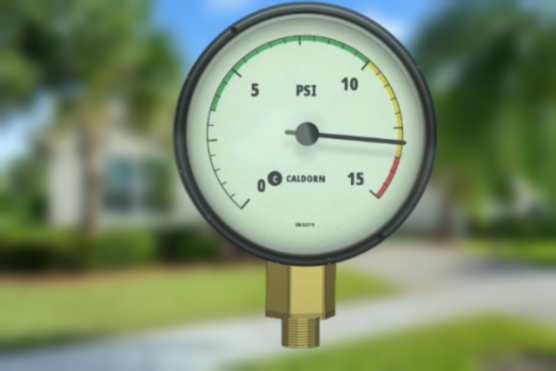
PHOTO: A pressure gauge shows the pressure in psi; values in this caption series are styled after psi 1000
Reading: psi 13
